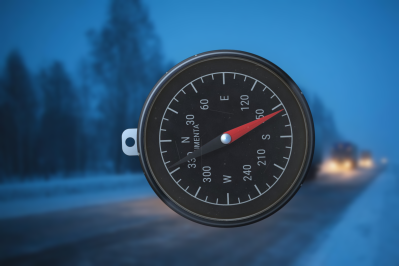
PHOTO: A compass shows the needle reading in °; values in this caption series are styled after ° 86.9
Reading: ° 155
